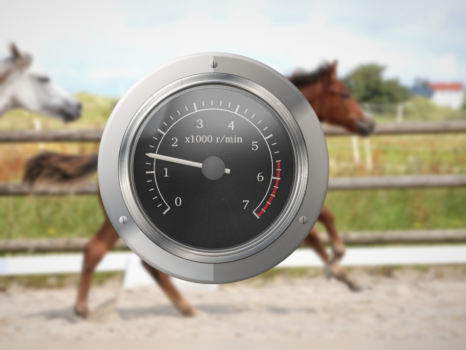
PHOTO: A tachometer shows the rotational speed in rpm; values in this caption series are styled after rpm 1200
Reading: rpm 1400
